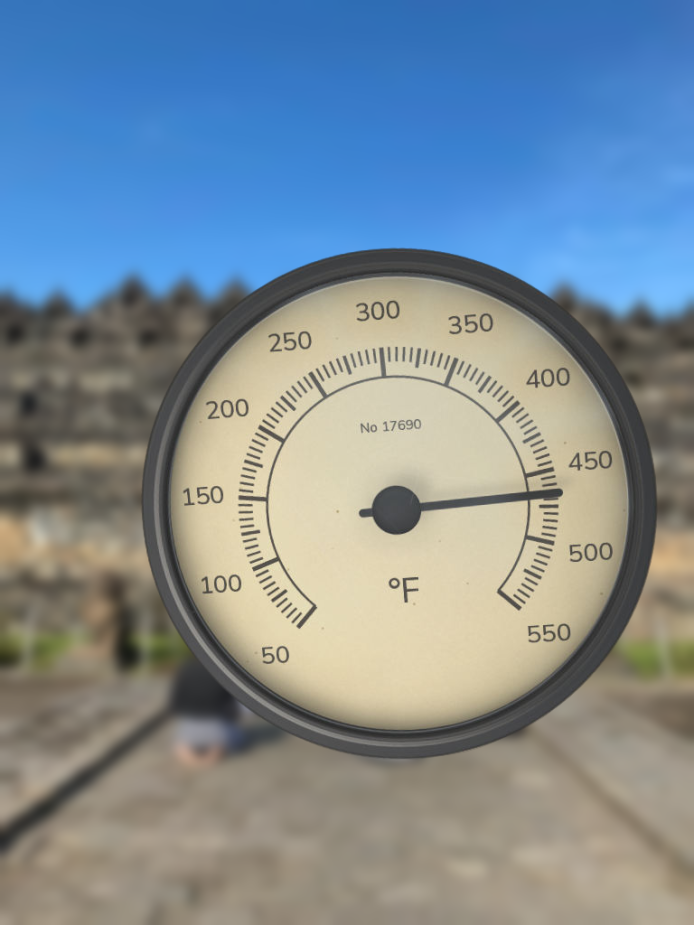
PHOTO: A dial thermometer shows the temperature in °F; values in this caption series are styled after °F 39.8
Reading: °F 465
